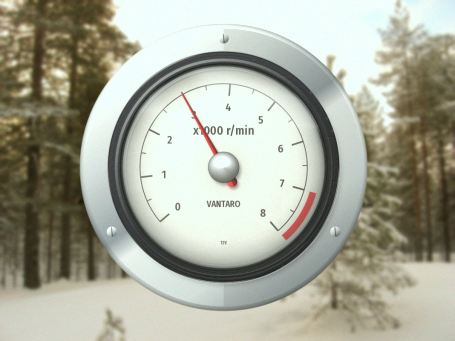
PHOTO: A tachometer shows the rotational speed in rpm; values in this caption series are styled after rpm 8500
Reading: rpm 3000
